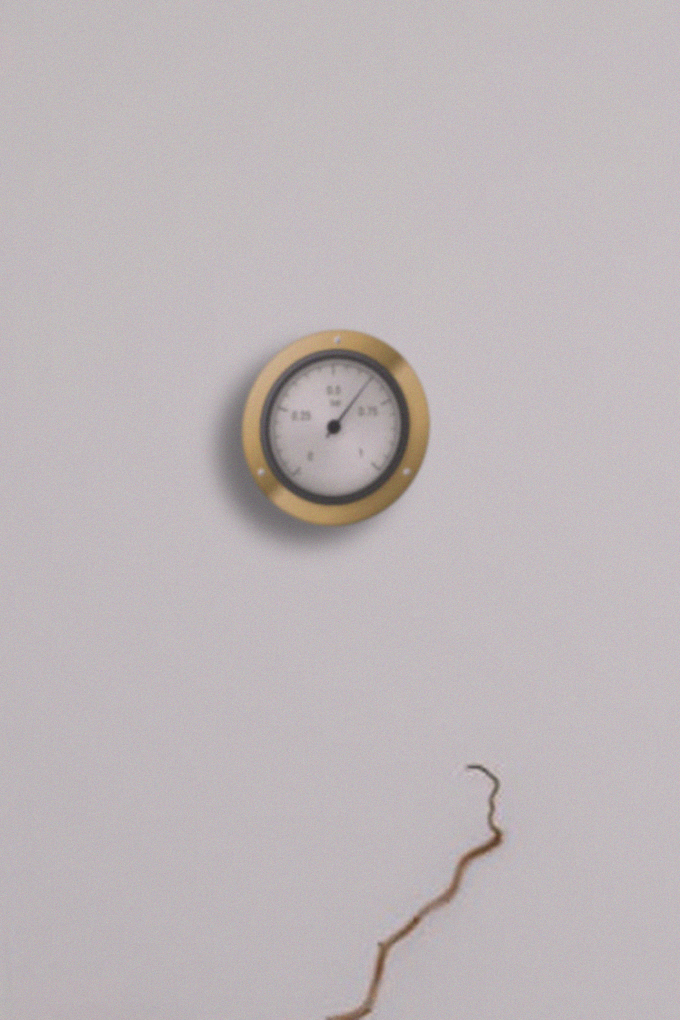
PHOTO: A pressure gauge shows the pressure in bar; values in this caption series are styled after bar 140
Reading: bar 0.65
